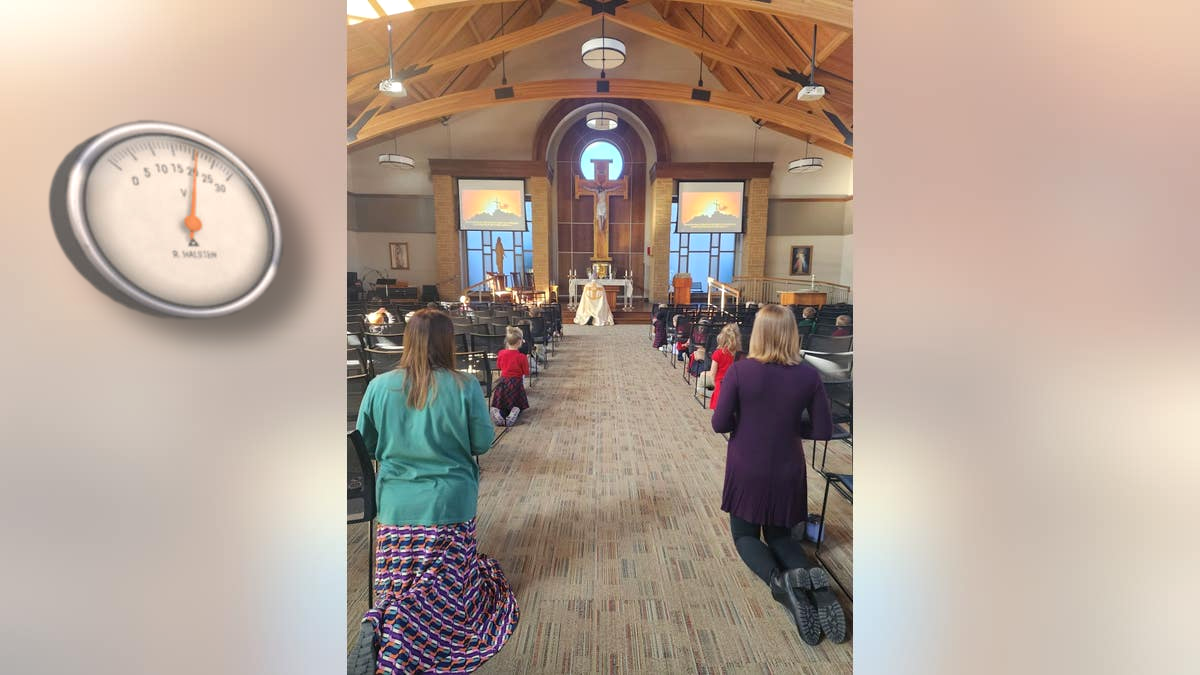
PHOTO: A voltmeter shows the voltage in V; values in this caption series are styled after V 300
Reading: V 20
